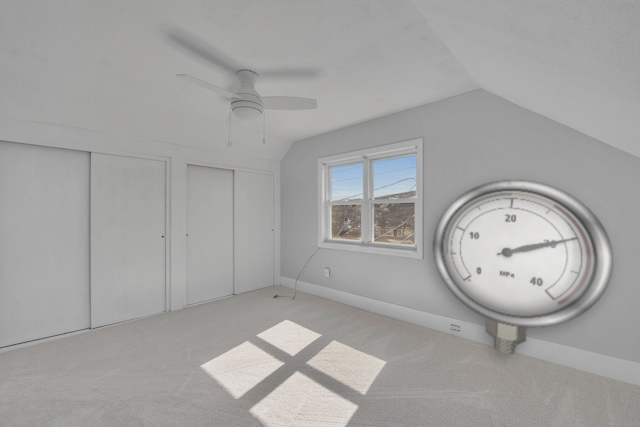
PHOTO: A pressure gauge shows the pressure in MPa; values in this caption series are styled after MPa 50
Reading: MPa 30
